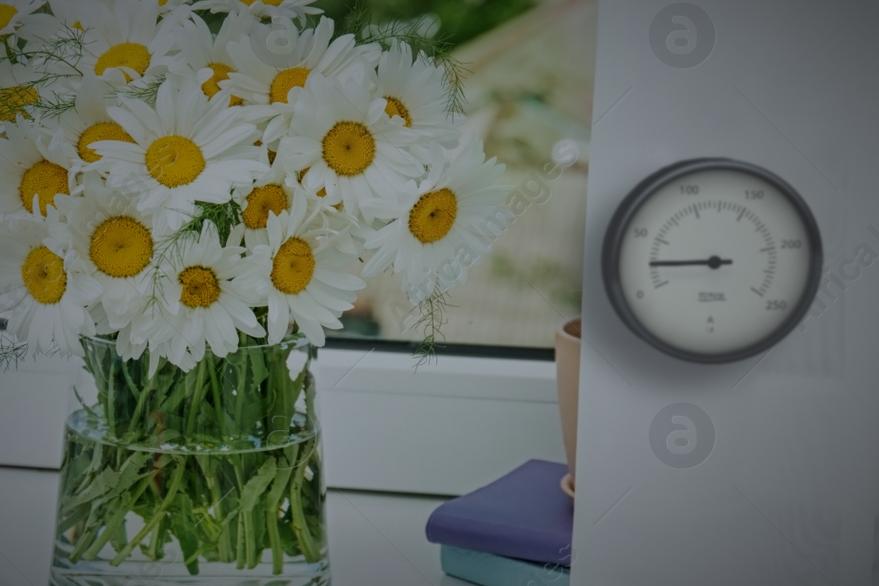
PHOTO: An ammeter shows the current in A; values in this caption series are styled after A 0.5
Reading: A 25
